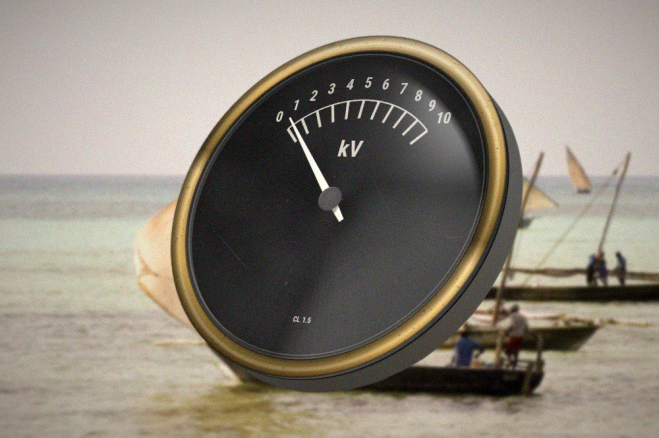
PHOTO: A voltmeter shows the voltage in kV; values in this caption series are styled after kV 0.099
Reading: kV 0.5
